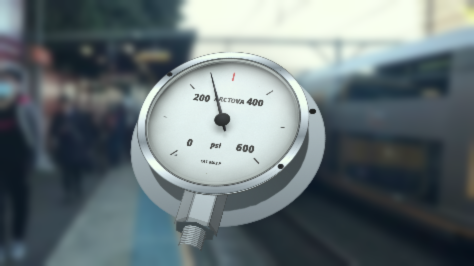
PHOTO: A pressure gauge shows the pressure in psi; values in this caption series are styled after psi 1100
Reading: psi 250
